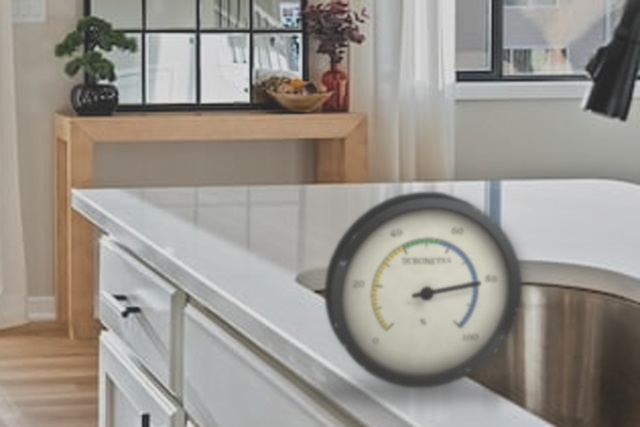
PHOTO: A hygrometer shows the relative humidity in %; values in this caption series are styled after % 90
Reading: % 80
